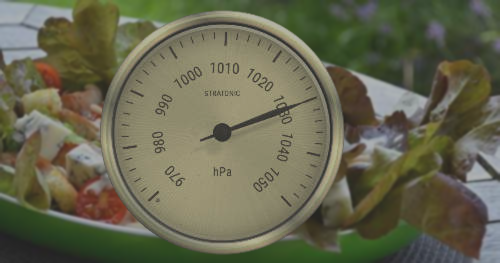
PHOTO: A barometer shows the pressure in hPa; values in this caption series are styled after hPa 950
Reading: hPa 1030
